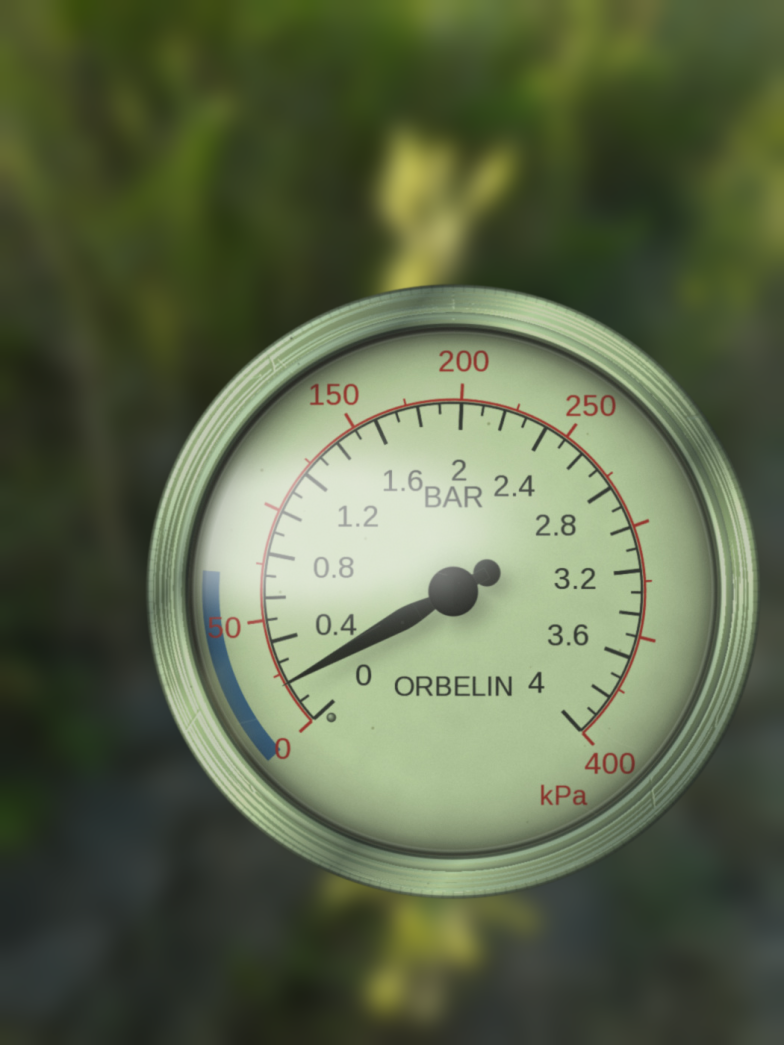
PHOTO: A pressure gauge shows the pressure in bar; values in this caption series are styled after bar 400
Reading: bar 0.2
